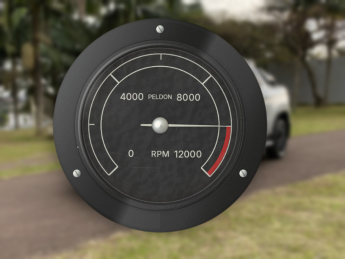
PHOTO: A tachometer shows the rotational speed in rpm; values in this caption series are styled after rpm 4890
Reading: rpm 10000
